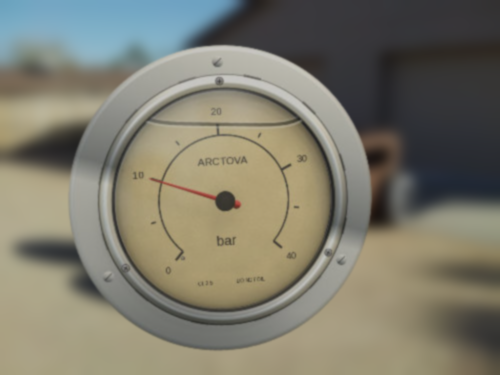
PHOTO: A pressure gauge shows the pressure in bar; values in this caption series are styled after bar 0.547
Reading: bar 10
